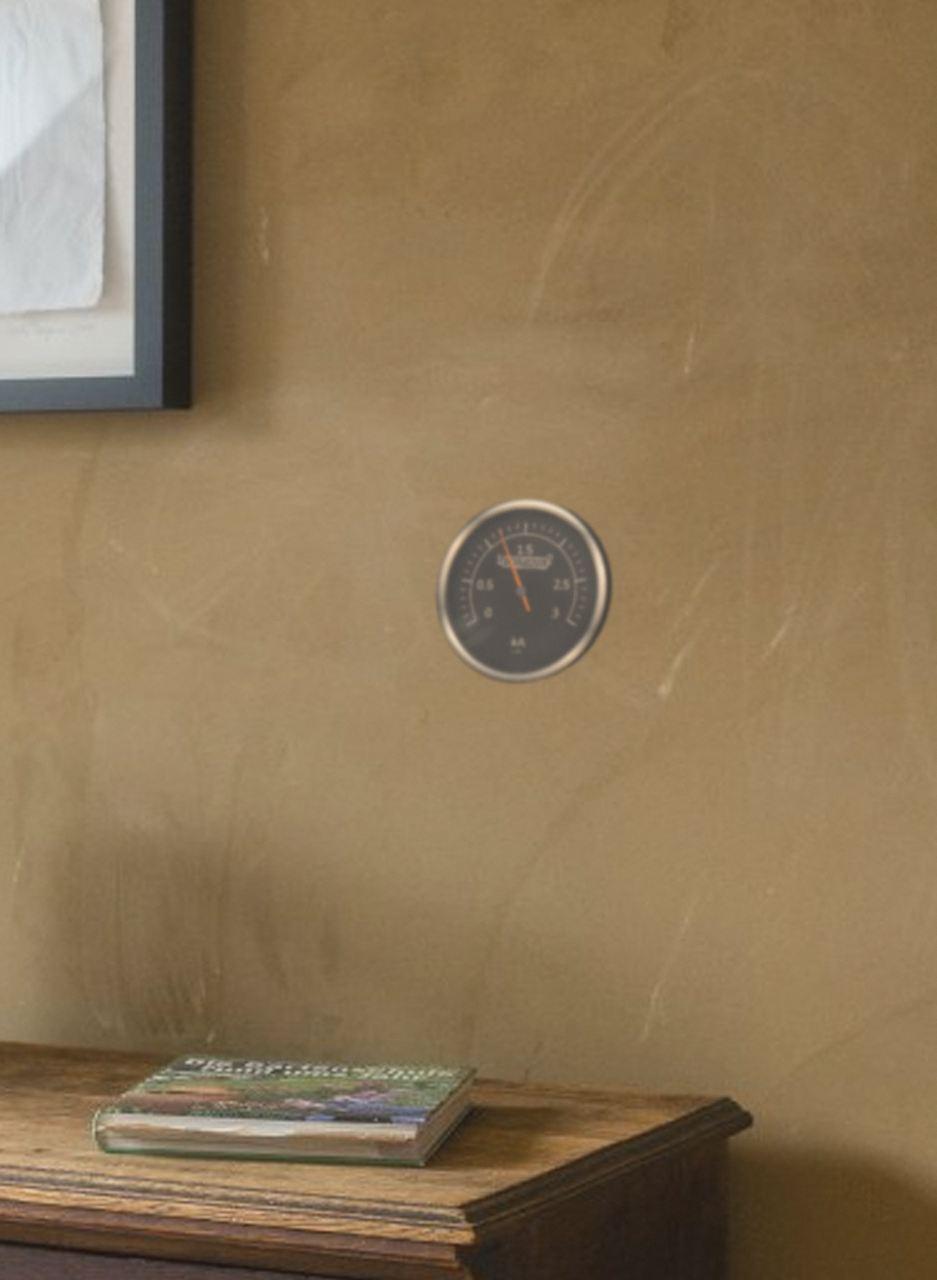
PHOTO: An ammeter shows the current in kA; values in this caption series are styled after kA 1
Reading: kA 1.2
